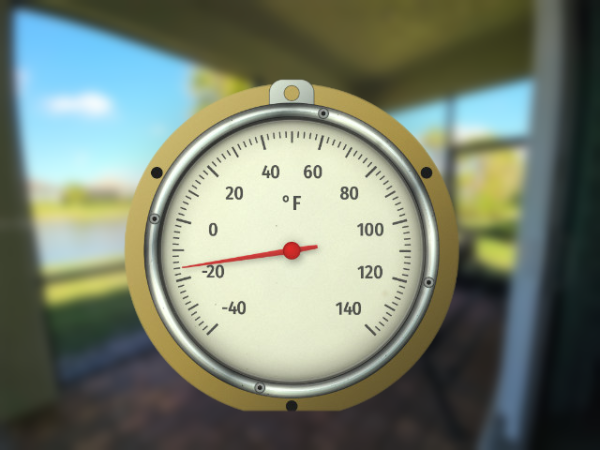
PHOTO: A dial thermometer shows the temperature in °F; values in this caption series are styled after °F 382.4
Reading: °F -16
